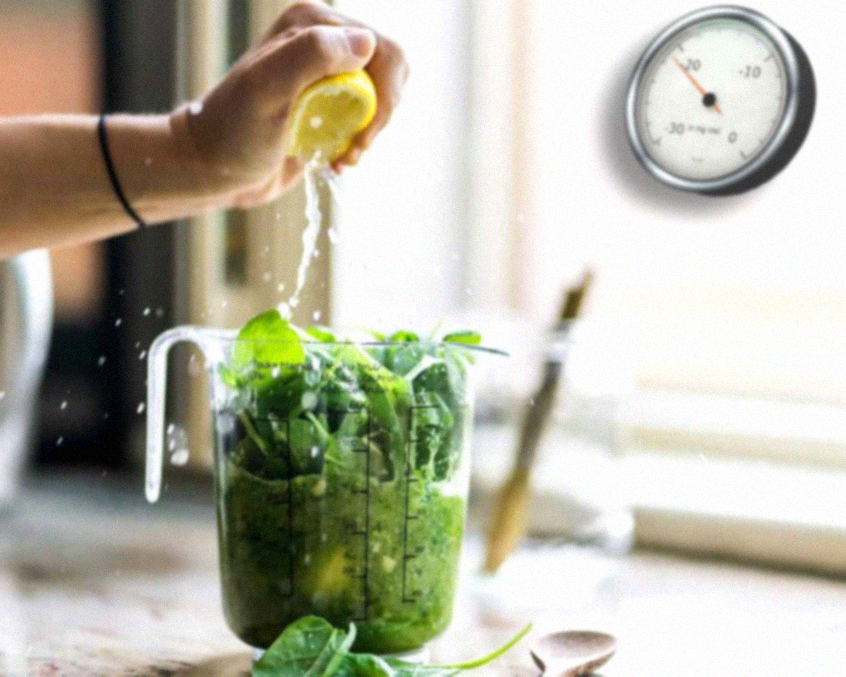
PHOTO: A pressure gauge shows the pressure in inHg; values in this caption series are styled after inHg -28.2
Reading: inHg -21
